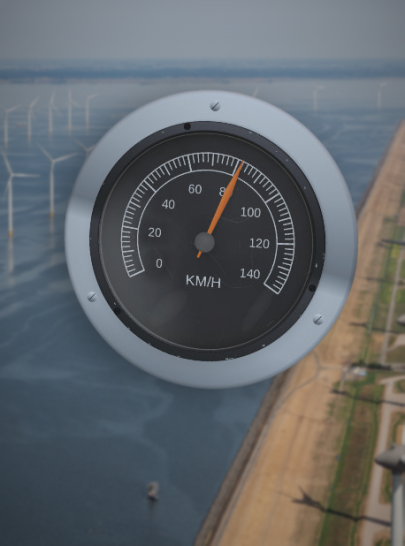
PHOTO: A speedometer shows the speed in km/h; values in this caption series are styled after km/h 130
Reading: km/h 82
